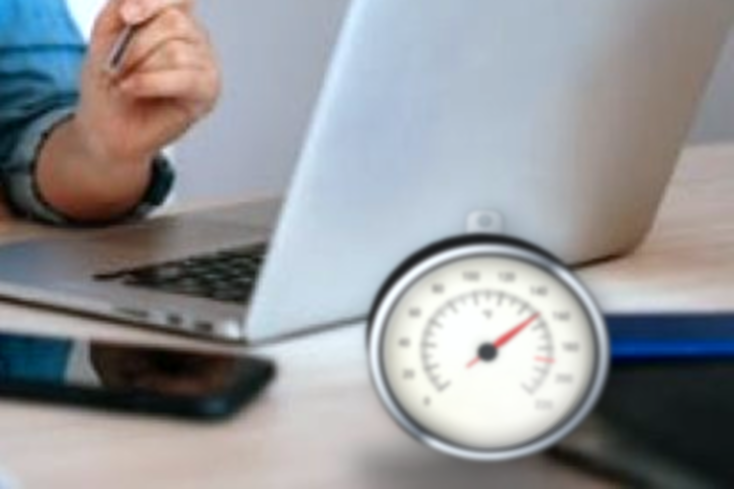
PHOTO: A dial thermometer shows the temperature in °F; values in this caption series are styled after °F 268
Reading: °F 150
